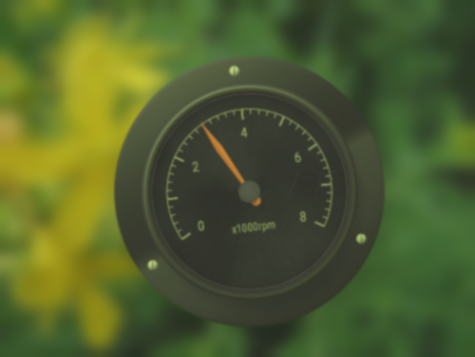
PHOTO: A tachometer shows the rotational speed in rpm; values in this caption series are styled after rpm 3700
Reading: rpm 3000
